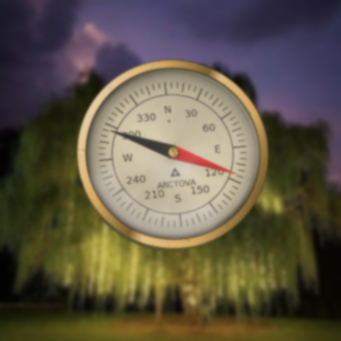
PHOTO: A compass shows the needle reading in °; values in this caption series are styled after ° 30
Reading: ° 115
